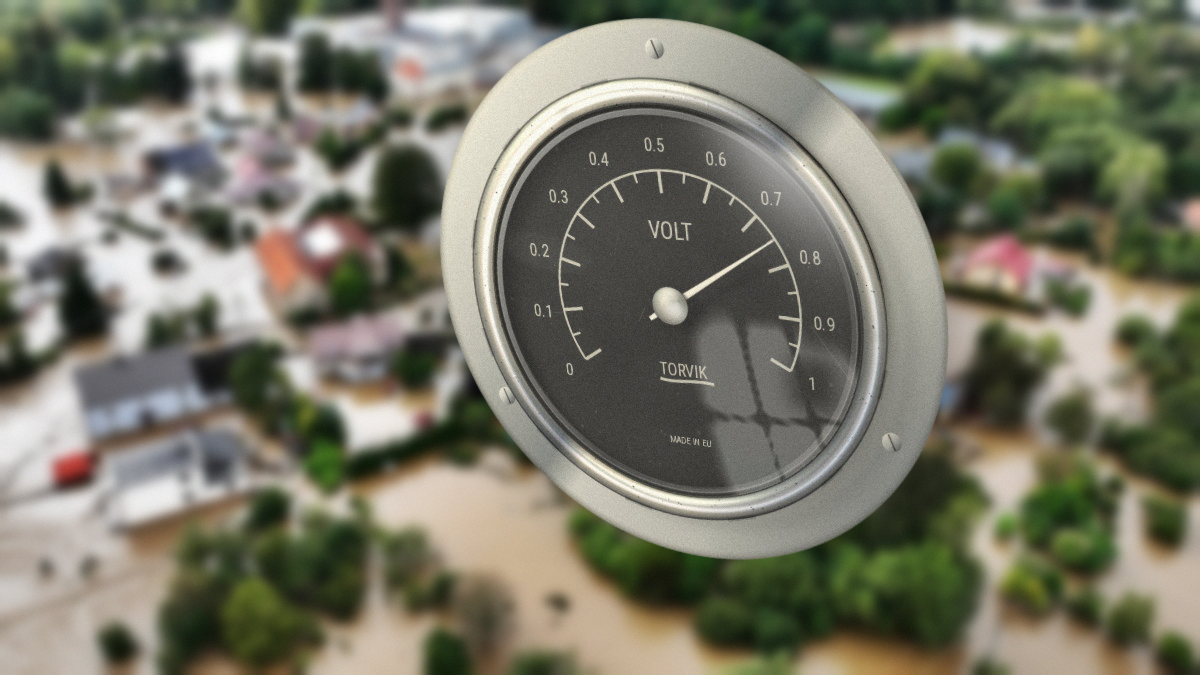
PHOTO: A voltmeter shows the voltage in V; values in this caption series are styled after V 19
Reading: V 0.75
